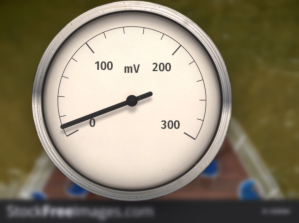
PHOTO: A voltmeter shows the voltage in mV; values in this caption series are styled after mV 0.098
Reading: mV 10
